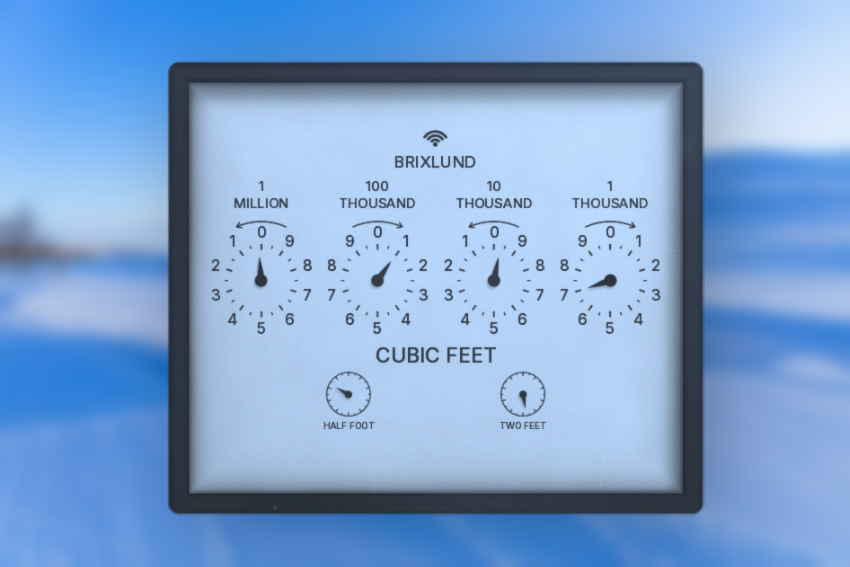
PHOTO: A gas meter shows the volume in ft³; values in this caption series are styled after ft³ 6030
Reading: ft³ 9700
